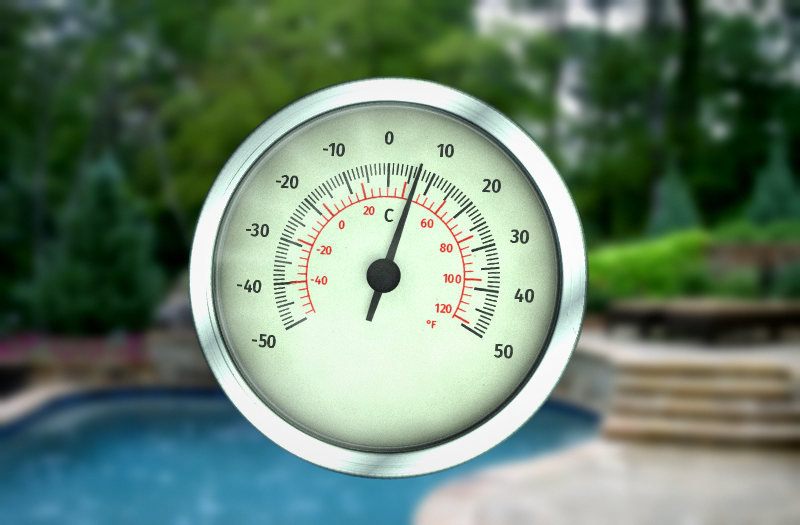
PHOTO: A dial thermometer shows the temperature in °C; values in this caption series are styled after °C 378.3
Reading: °C 7
